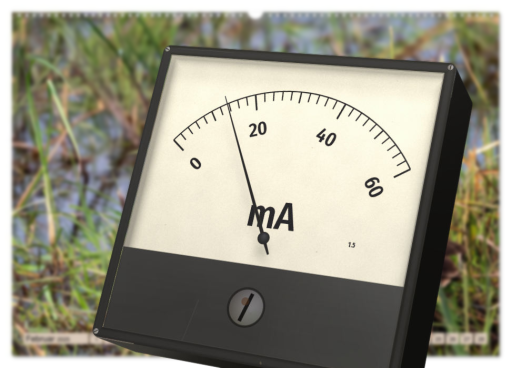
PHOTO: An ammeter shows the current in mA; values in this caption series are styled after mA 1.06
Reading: mA 14
